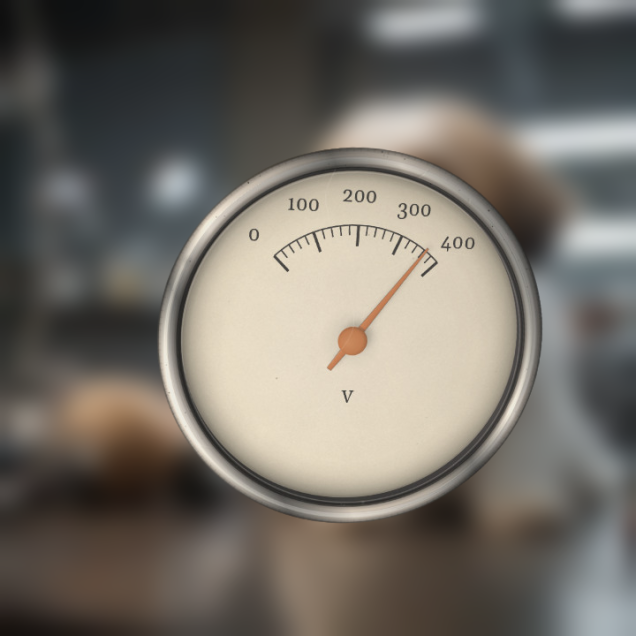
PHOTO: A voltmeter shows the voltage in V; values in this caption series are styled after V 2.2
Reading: V 360
